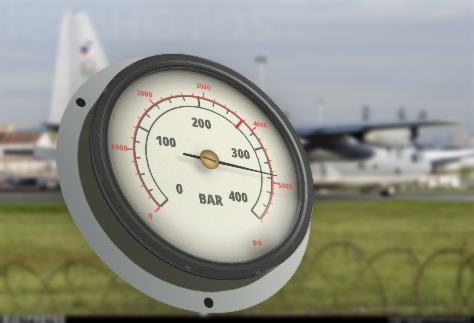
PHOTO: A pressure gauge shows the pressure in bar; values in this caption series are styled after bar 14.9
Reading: bar 340
